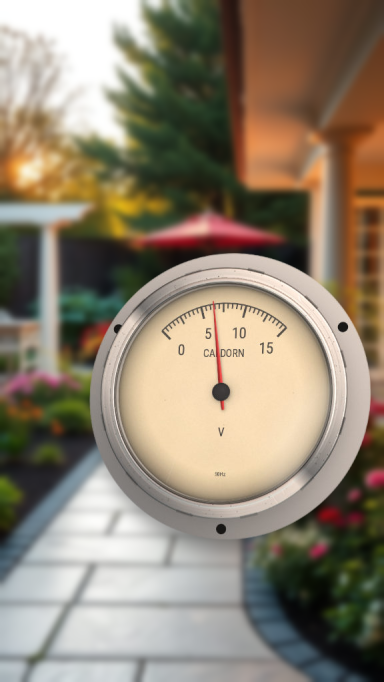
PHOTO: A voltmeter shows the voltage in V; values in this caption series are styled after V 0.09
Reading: V 6.5
